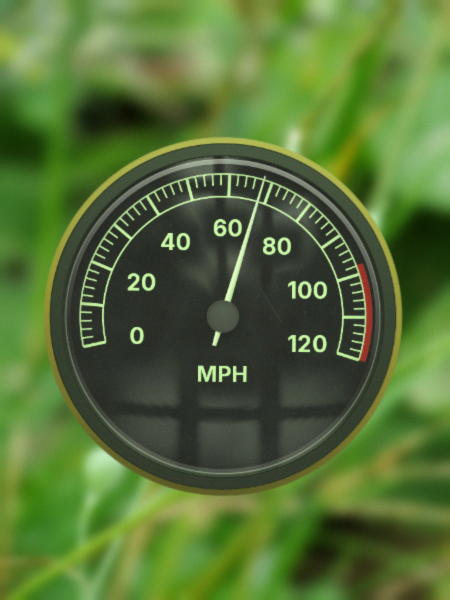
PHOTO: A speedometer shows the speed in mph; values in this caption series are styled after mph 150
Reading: mph 68
